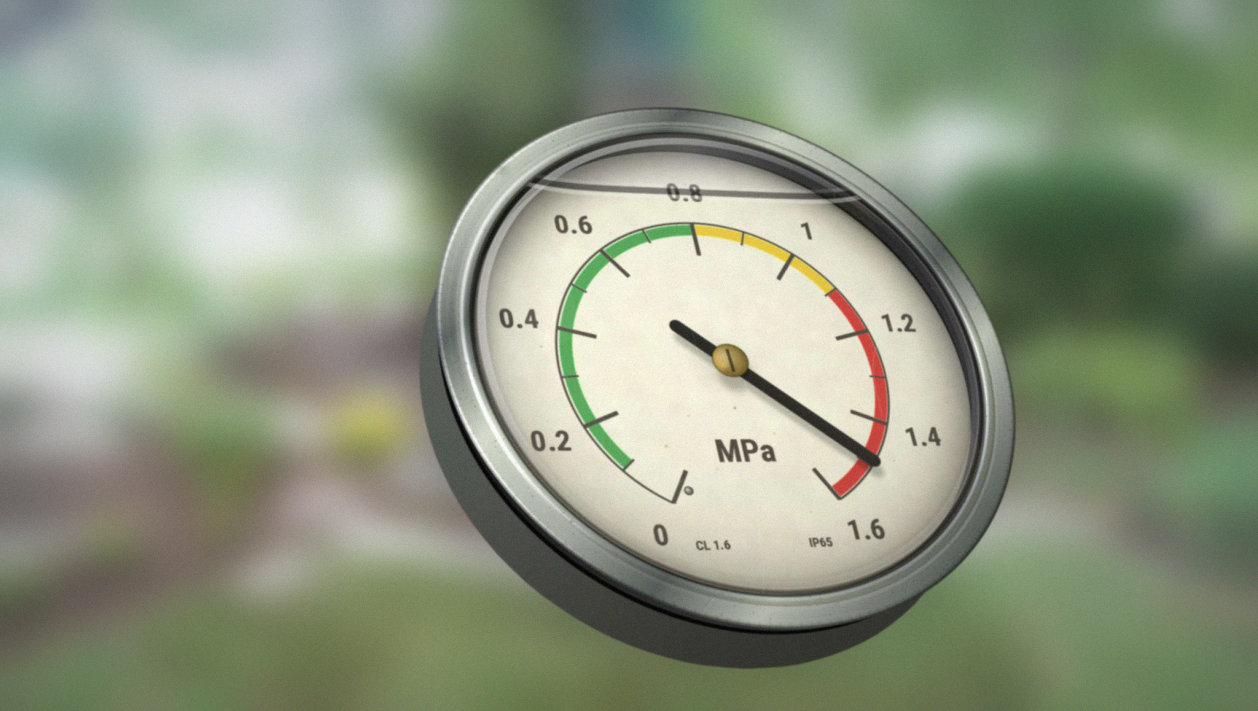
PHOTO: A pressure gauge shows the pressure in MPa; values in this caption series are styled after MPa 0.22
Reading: MPa 1.5
